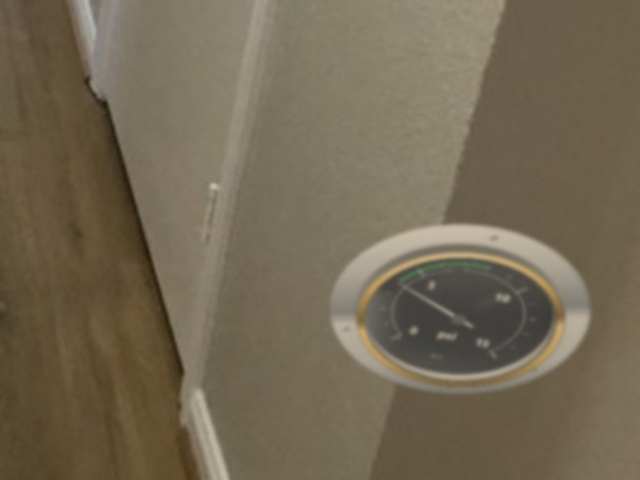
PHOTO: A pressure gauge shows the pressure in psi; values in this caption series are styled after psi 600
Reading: psi 4
